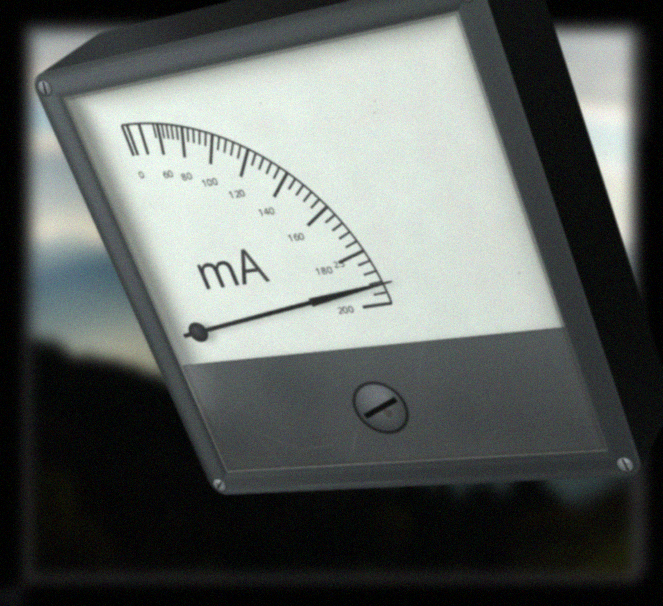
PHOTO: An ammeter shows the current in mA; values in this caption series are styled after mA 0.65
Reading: mA 192
